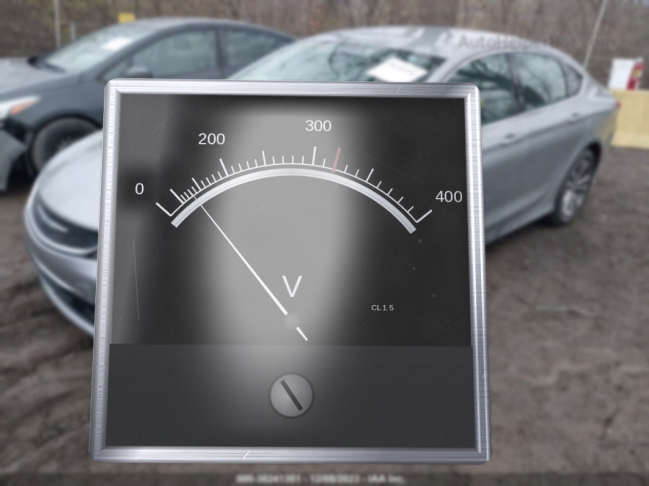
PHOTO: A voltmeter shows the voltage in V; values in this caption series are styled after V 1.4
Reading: V 130
